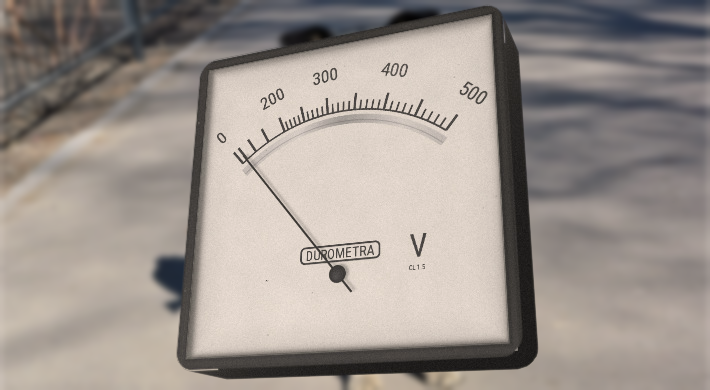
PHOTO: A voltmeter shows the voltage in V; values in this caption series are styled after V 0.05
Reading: V 50
